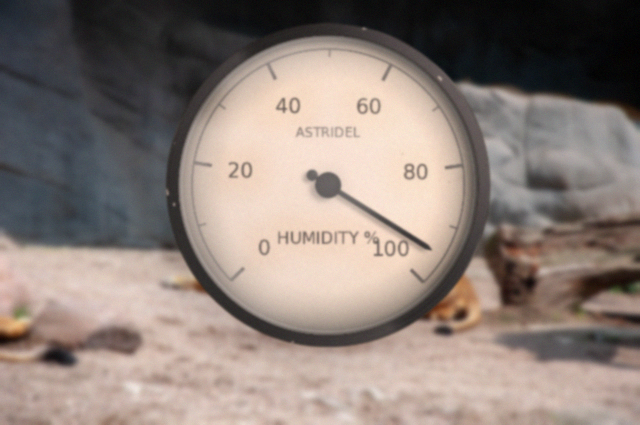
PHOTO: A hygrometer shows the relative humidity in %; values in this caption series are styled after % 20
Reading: % 95
